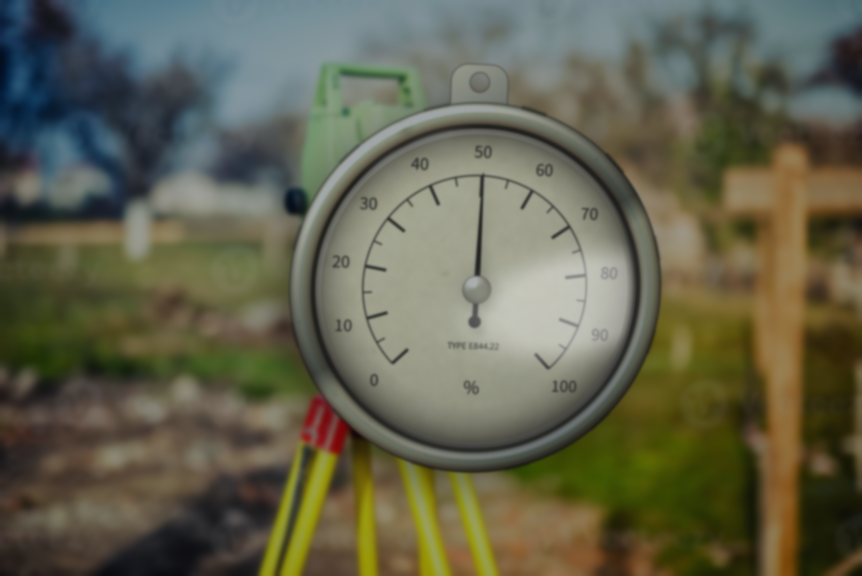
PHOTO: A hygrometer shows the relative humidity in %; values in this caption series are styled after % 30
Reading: % 50
